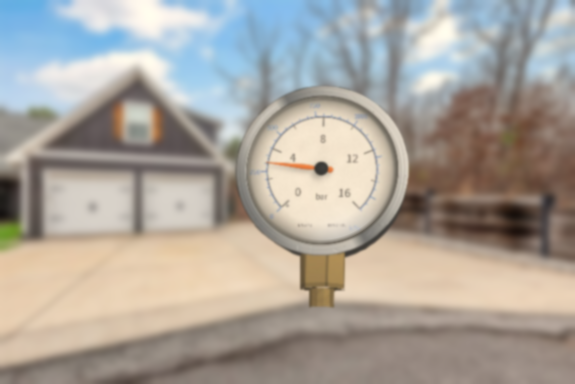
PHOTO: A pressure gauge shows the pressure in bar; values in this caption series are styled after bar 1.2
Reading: bar 3
